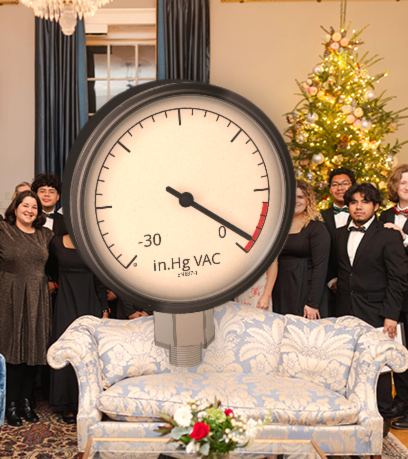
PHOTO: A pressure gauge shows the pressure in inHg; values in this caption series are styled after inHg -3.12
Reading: inHg -1
